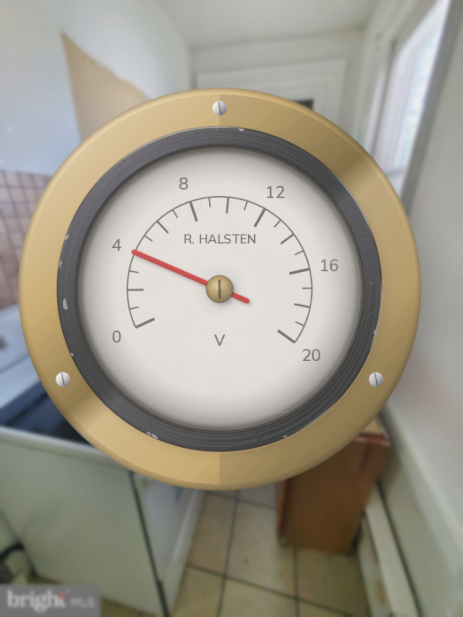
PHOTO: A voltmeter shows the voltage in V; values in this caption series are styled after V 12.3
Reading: V 4
